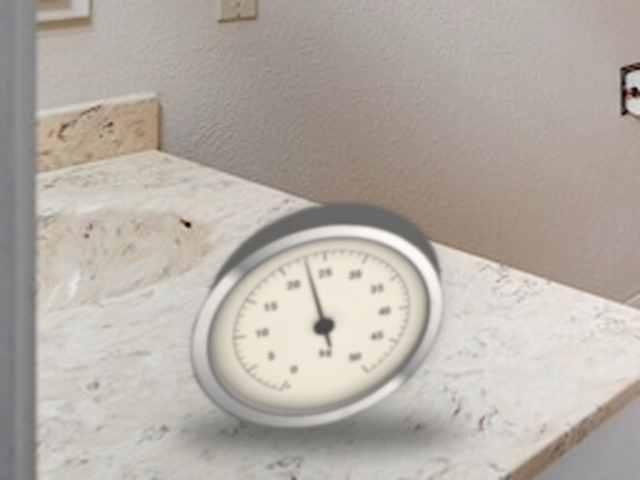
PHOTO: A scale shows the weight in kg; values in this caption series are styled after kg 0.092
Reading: kg 23
